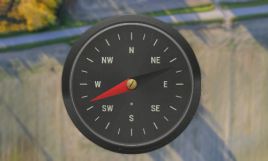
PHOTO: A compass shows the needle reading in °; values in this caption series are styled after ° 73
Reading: ° 247.5
